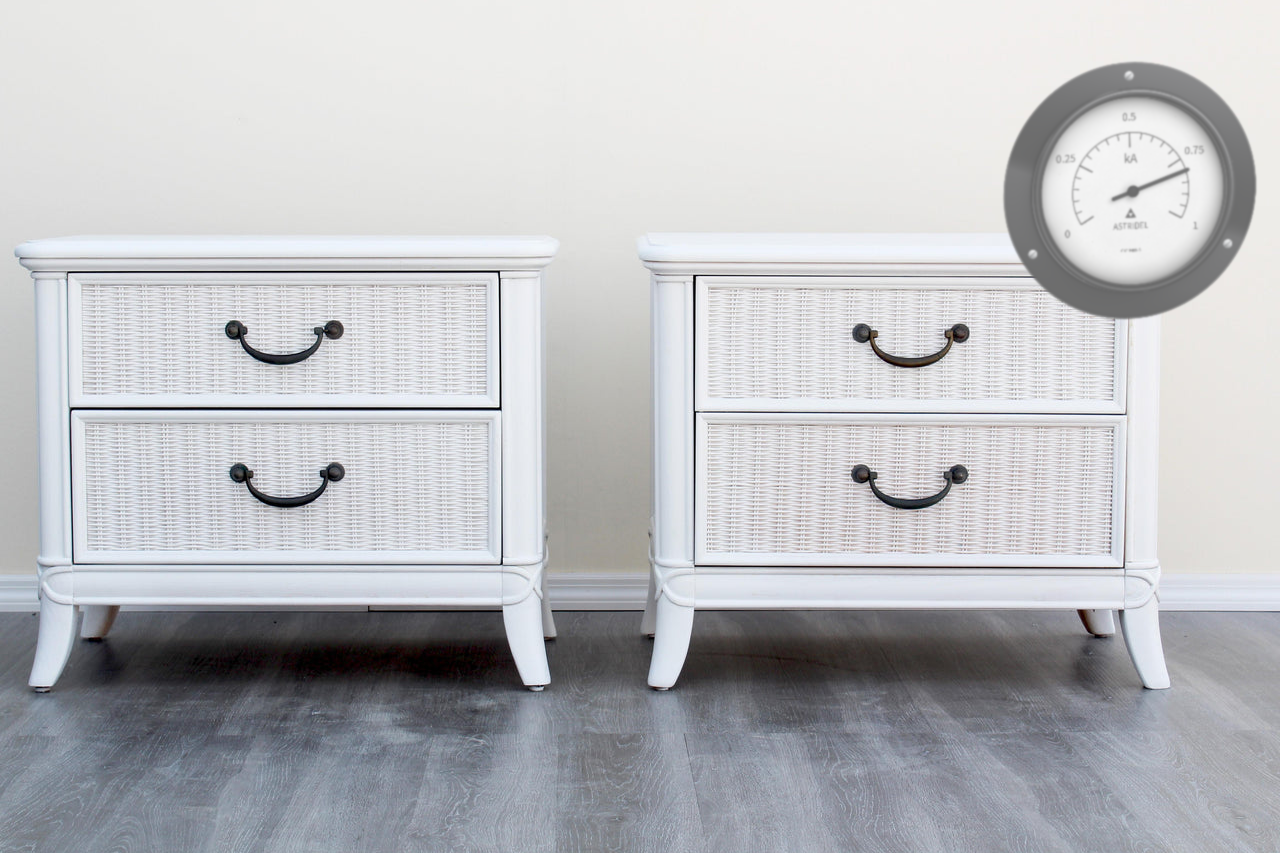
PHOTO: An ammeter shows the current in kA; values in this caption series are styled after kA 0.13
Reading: kA 0.8
